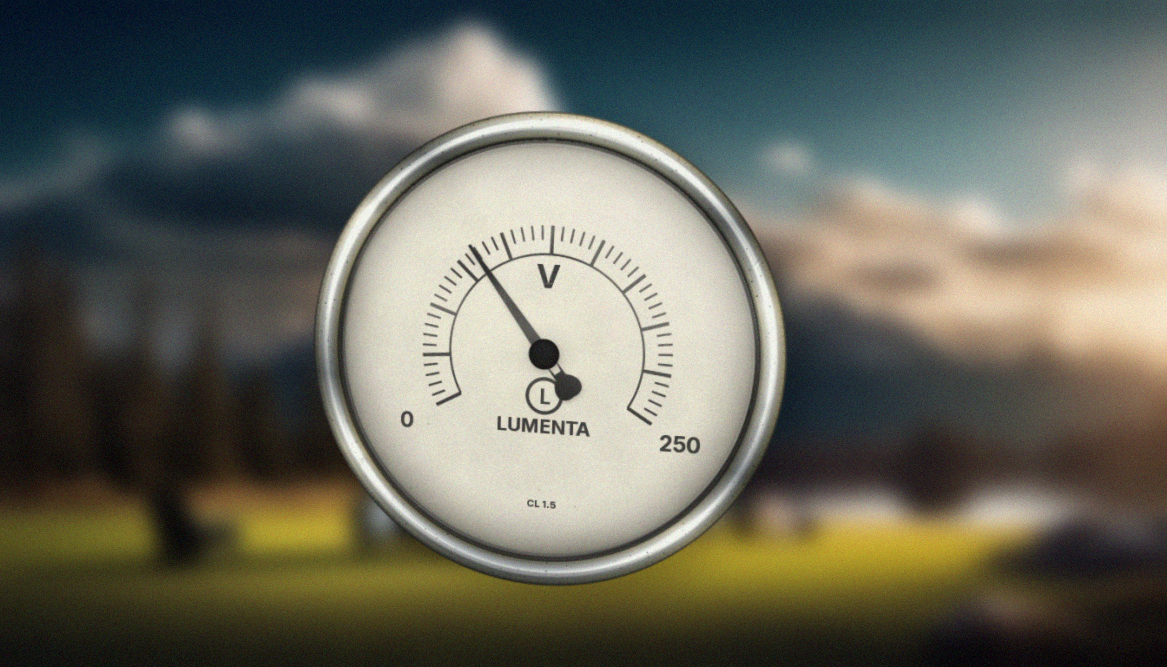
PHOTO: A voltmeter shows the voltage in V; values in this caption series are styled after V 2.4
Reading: V 85
